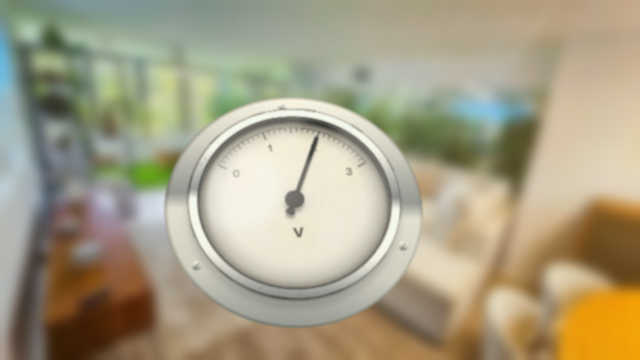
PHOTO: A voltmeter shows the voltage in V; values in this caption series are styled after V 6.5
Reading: V 2
